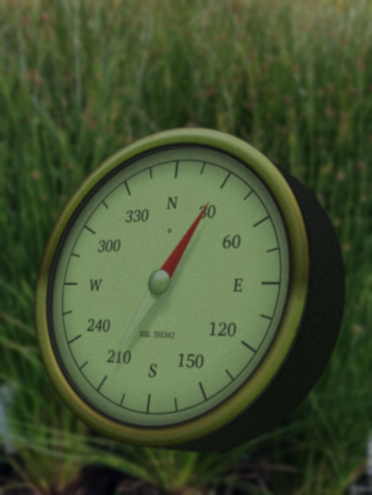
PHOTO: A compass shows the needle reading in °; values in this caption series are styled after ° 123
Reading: ° 30
